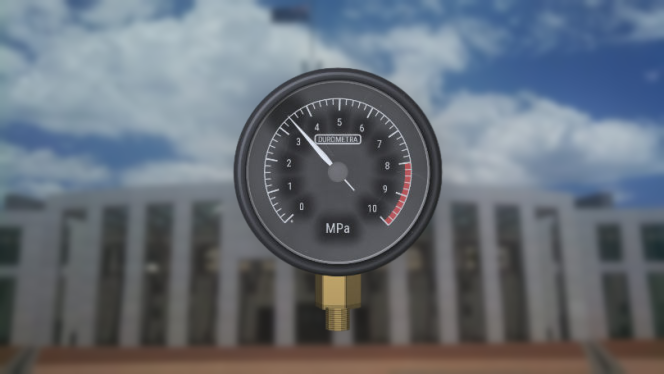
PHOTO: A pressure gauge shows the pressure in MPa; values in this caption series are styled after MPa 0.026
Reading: MPa 3.4
